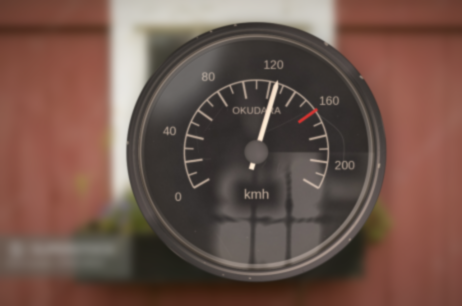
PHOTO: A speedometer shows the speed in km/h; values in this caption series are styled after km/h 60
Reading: km/h 125
